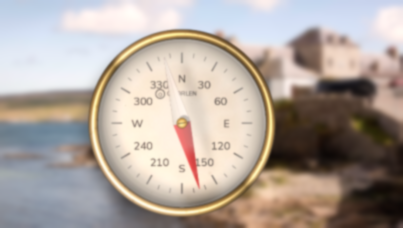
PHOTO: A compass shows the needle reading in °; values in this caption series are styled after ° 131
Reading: ° 165
